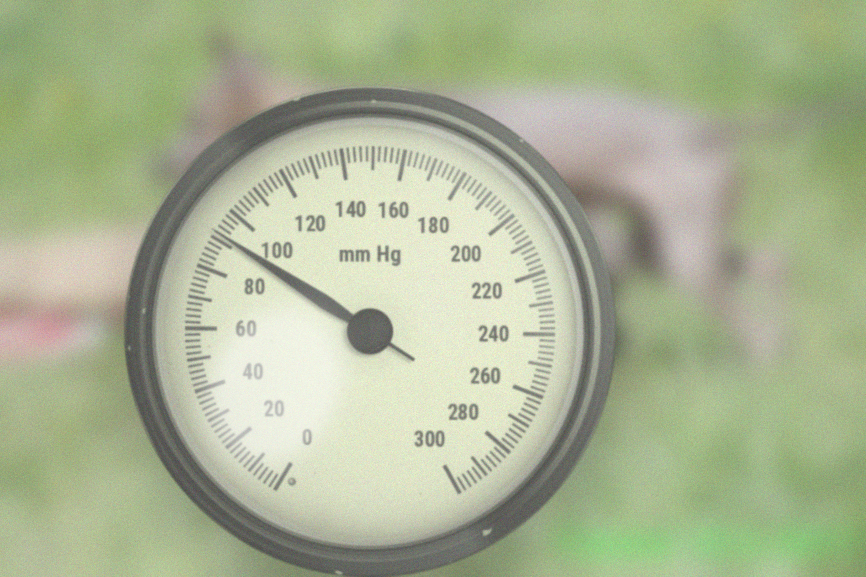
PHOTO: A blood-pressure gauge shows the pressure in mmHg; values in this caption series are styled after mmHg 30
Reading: mmHg 92
